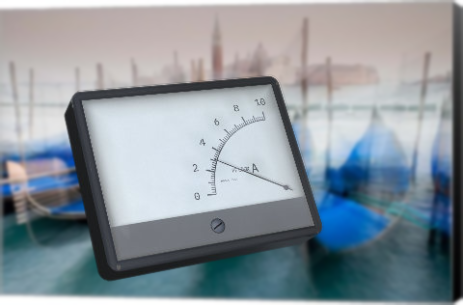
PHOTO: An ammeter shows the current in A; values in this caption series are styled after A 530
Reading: A 3
